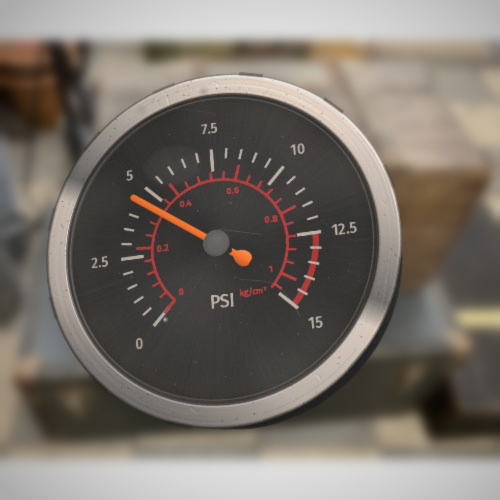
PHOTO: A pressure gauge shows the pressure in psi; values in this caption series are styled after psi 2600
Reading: psi 4.5
